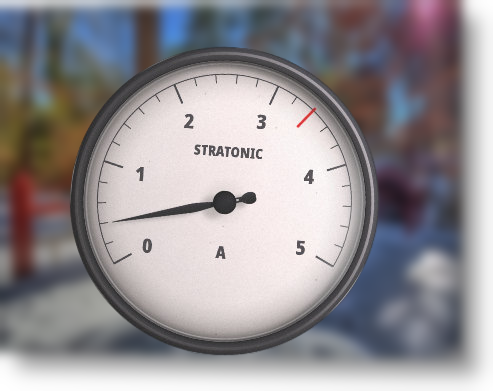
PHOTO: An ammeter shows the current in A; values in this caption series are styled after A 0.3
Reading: A 0.4
